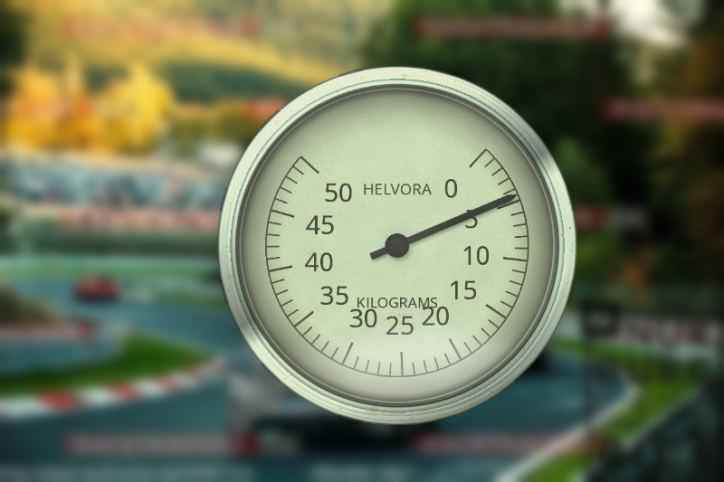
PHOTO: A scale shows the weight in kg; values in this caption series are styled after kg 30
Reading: kg 4.5
